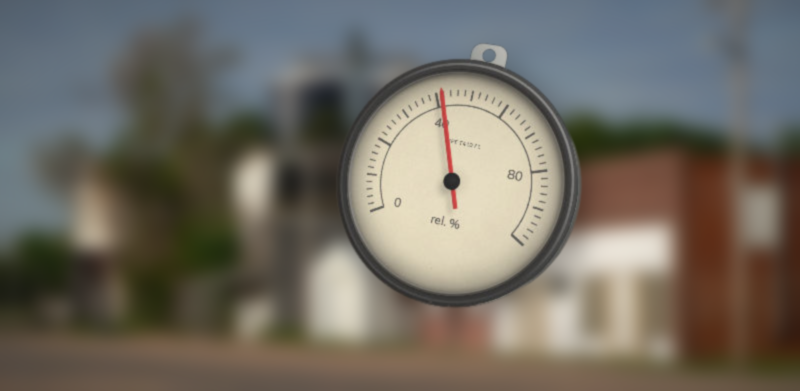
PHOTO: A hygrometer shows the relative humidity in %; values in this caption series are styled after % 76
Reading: % 42
